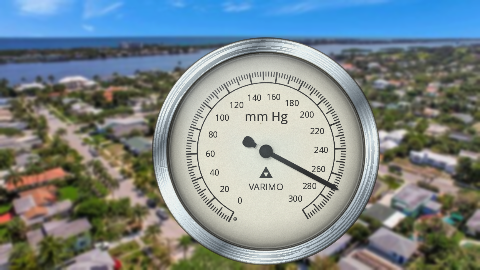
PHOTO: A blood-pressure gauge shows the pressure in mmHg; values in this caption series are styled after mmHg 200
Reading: mmHg 270
